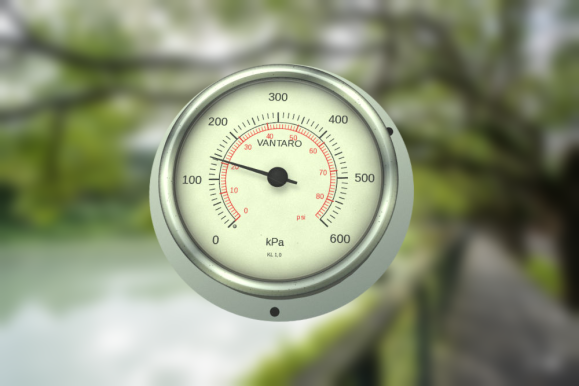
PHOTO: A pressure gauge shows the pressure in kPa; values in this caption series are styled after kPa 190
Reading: kPa 140
